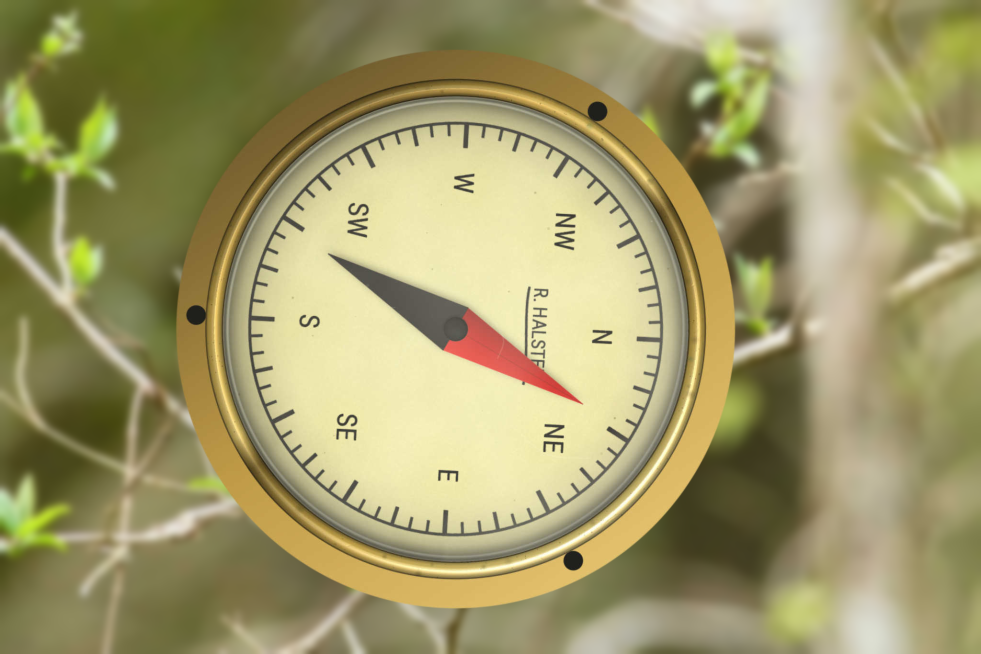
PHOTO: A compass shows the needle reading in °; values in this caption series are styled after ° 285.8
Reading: ° 27.5
